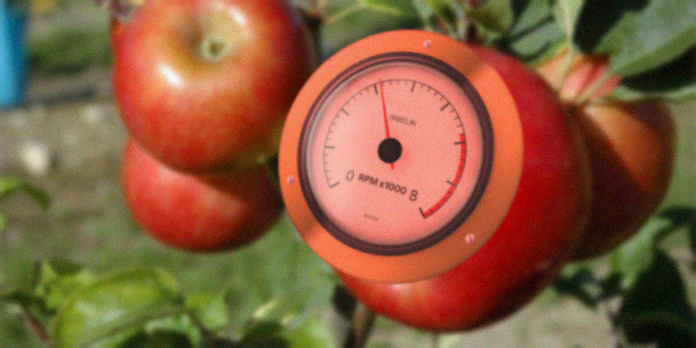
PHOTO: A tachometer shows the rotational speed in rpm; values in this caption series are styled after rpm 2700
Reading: rpm 3200
